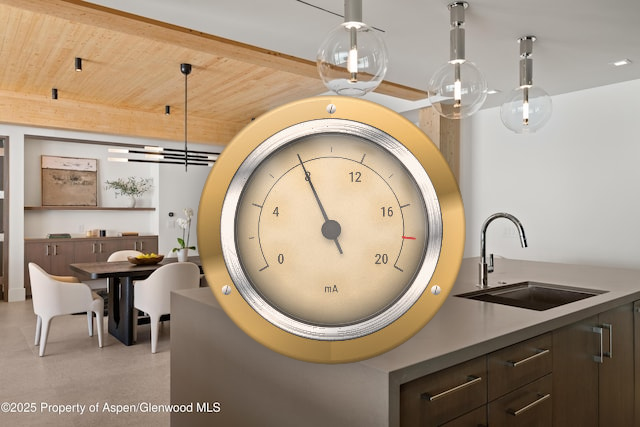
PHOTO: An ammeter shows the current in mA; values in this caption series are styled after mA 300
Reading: mA 8
